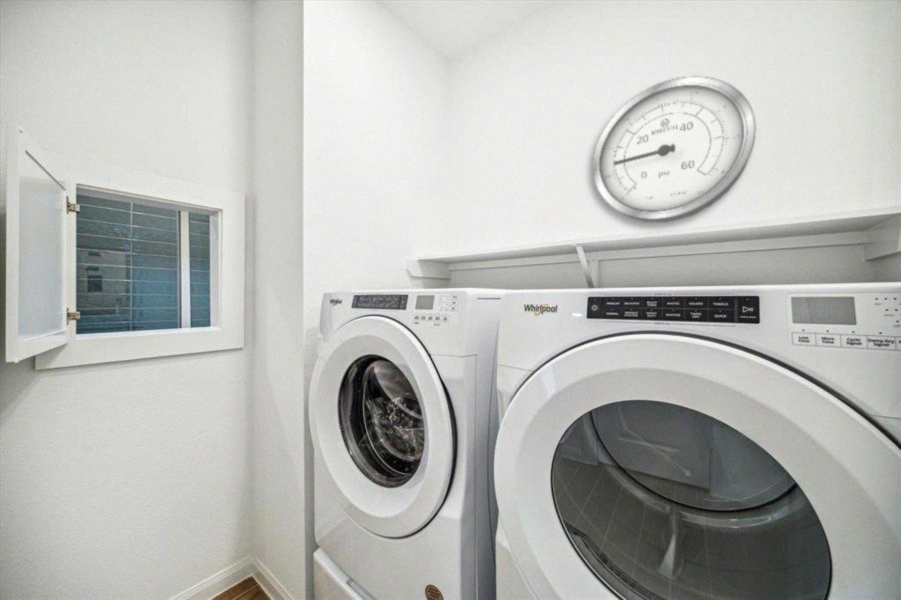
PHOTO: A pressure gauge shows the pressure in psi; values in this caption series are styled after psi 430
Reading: psi 10
